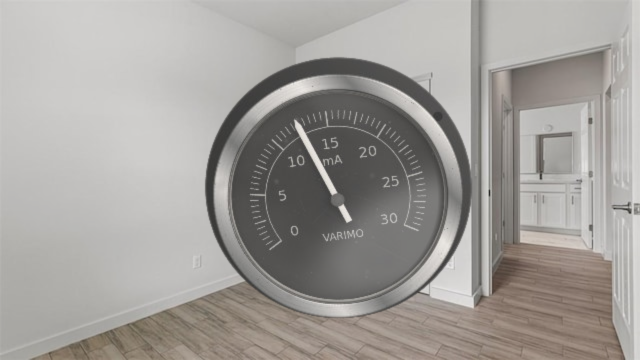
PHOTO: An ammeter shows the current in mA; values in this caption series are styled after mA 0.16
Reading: mA 12.5
